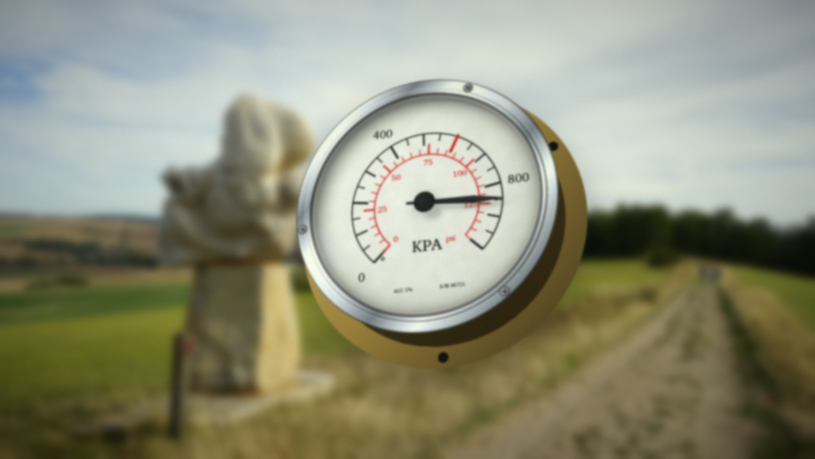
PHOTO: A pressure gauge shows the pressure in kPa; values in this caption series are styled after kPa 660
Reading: kPa 850
